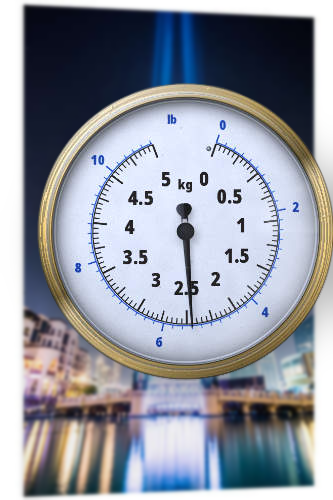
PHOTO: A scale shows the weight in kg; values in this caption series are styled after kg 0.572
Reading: kg 2.45
